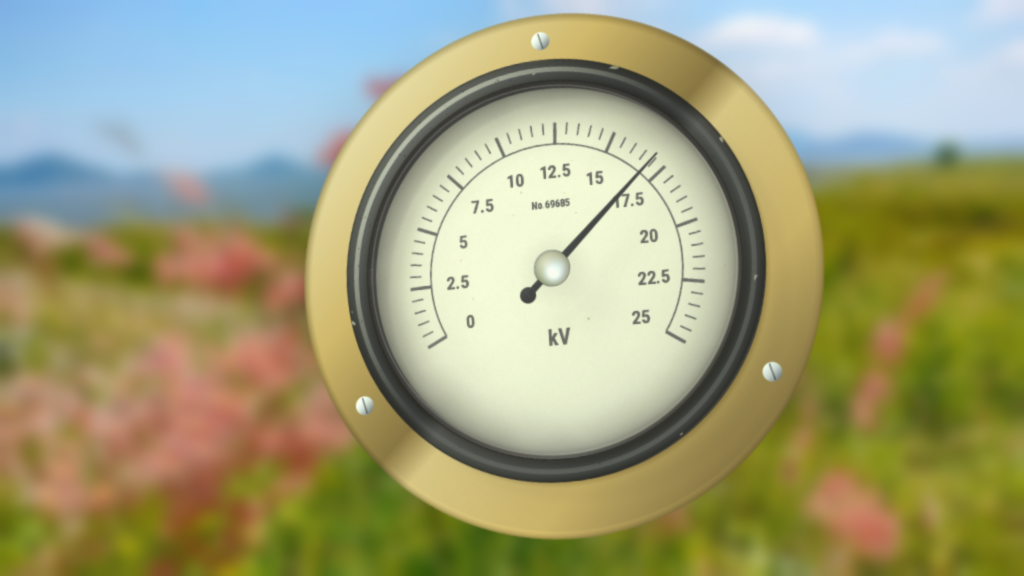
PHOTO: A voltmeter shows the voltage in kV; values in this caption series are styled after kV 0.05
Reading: kV 17
